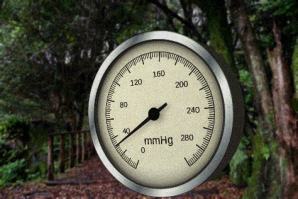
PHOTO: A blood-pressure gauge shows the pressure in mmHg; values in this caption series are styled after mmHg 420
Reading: mmHg 30
